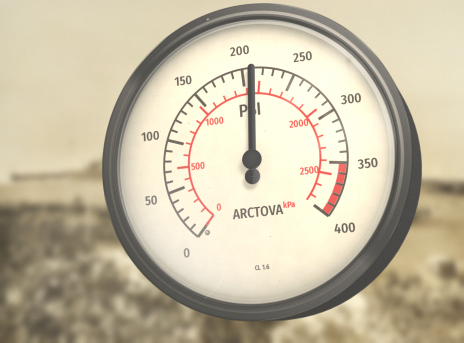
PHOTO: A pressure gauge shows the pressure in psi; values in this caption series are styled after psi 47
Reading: psi 210
